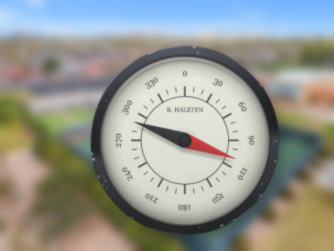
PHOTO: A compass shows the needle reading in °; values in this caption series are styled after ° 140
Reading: ° 110
